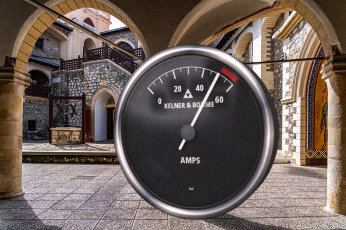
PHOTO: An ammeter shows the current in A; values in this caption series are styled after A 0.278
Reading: A 50
